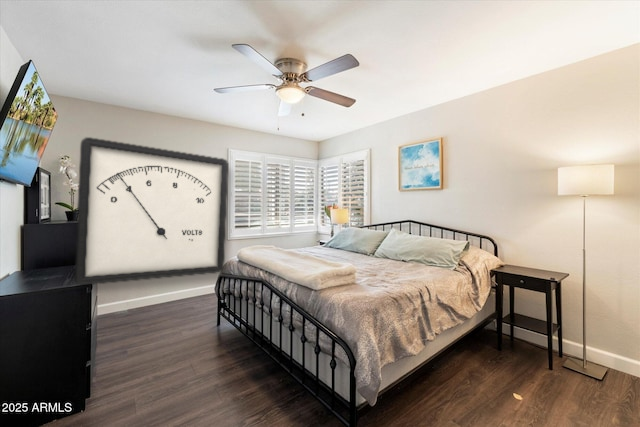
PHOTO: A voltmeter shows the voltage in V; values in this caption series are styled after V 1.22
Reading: V 4
